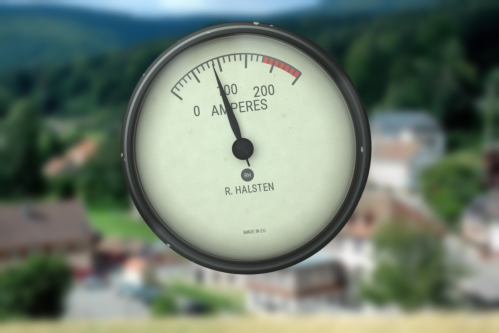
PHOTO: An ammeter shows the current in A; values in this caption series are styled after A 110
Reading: A 90
